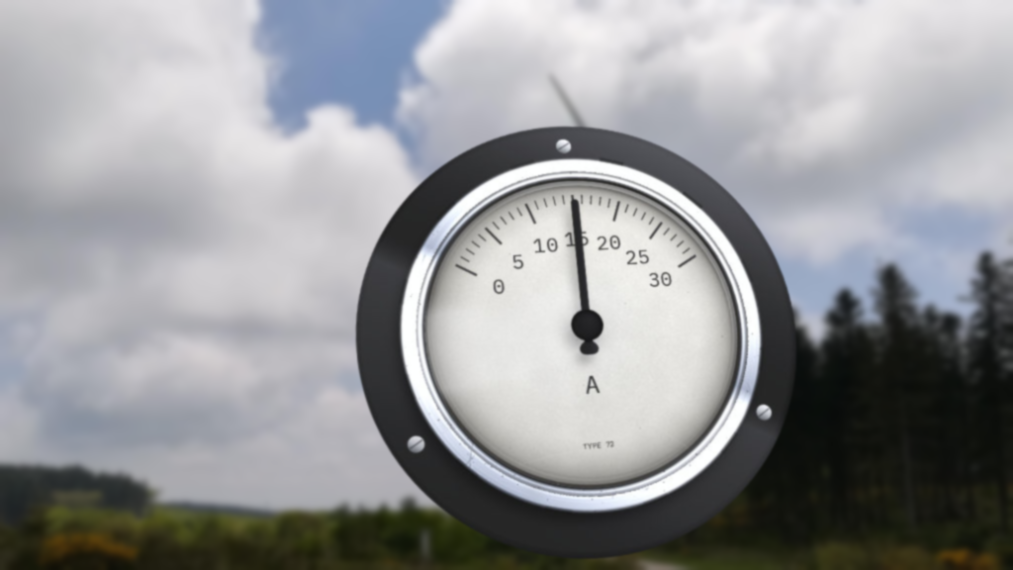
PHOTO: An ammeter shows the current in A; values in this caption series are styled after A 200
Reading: A 15
